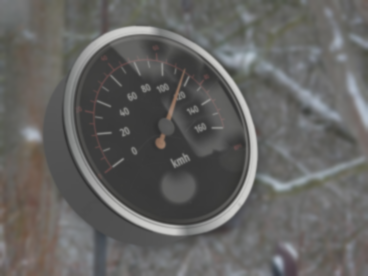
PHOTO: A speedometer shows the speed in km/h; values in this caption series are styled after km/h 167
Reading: km/h 115
